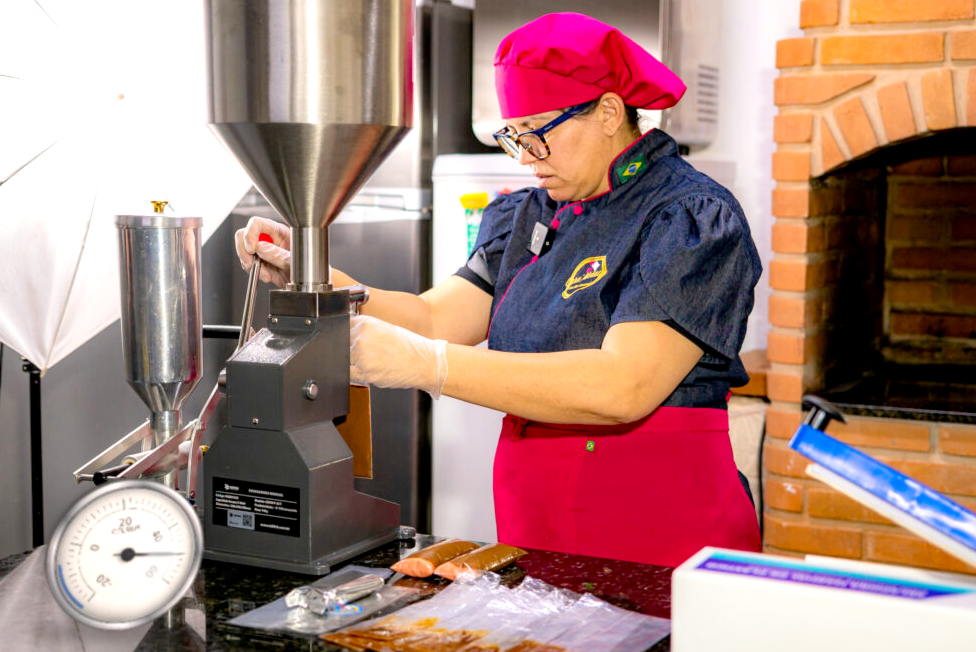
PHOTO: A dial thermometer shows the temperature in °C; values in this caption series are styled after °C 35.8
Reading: °C 50
